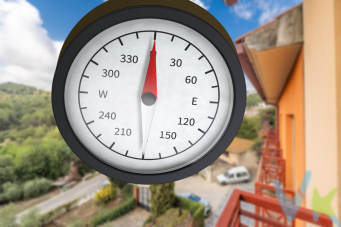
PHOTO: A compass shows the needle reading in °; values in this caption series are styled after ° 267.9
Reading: ° 0
